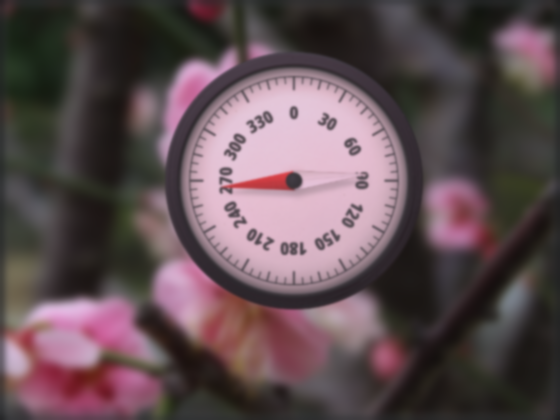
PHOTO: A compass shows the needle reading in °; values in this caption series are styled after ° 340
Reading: ° 265
